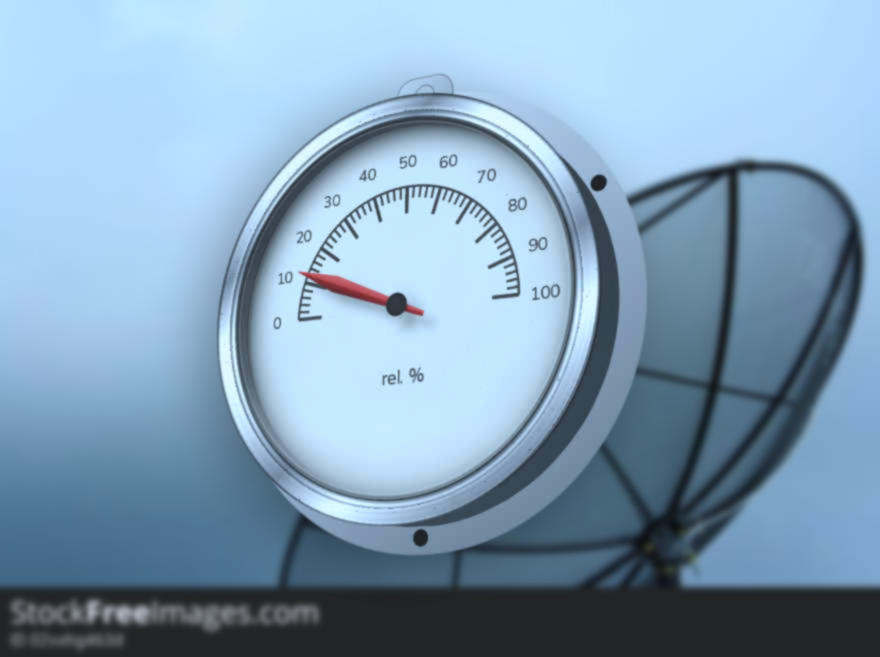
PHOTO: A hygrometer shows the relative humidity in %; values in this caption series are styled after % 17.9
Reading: % 12
